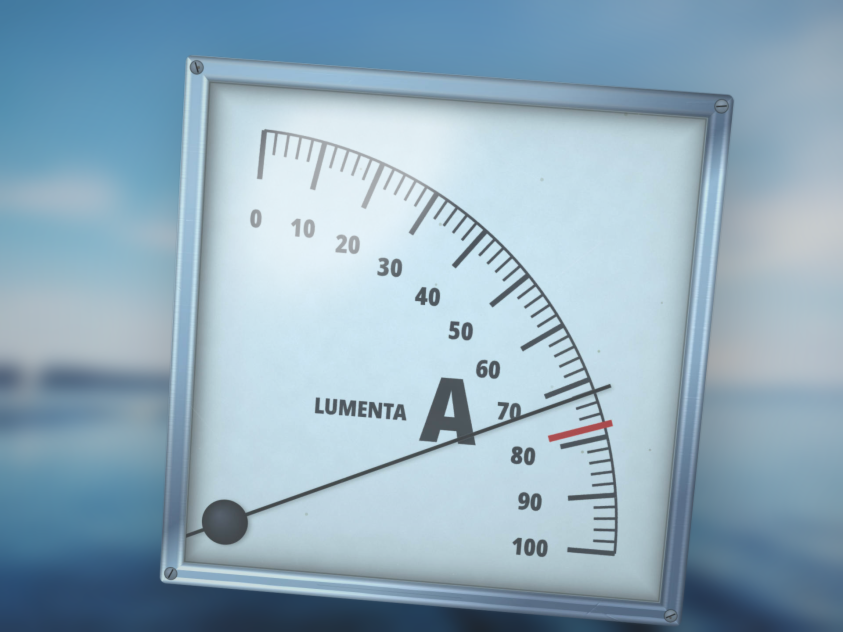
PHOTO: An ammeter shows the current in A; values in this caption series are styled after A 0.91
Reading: A 72
